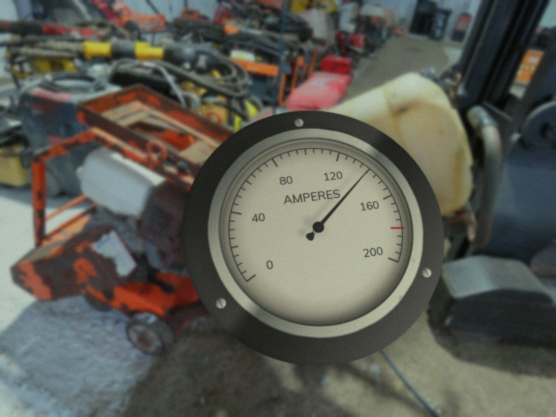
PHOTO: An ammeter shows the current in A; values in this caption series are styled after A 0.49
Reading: A 140
